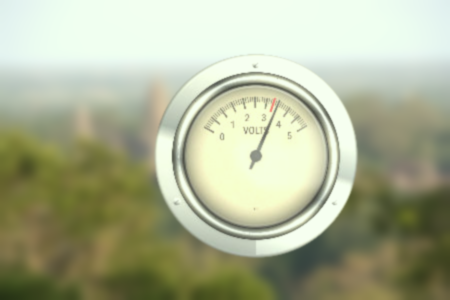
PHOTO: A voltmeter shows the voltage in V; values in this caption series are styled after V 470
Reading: V 3.5
